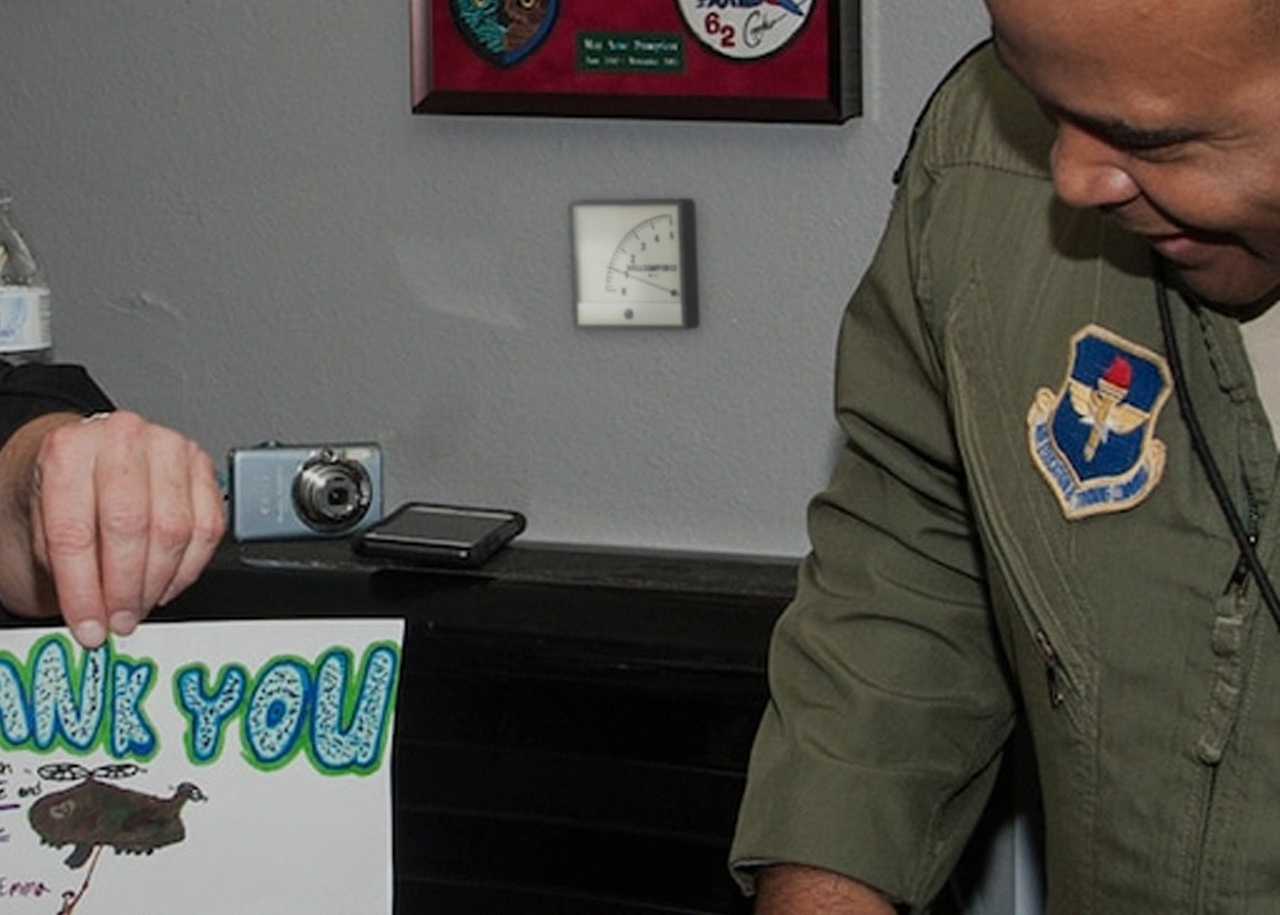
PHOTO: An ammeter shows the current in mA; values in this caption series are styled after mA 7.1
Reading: mA 1
